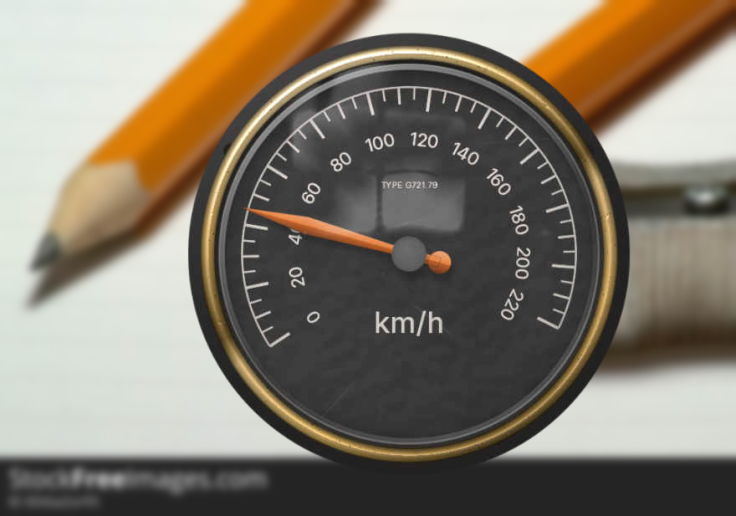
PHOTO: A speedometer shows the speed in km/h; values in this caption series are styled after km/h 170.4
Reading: km/h 45
